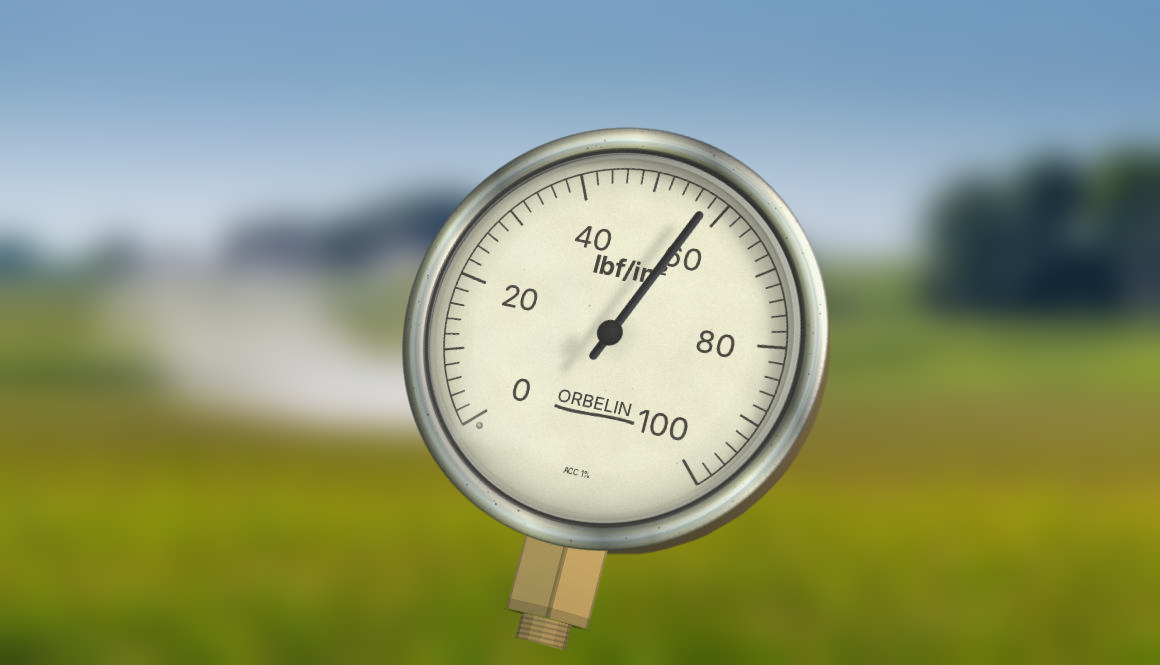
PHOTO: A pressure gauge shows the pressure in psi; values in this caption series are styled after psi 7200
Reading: psi 58
